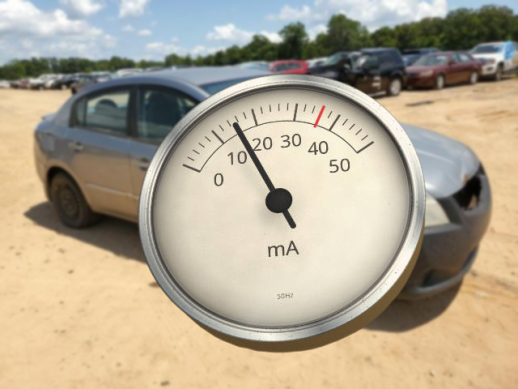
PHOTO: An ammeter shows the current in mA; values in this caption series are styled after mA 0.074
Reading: mA 15
